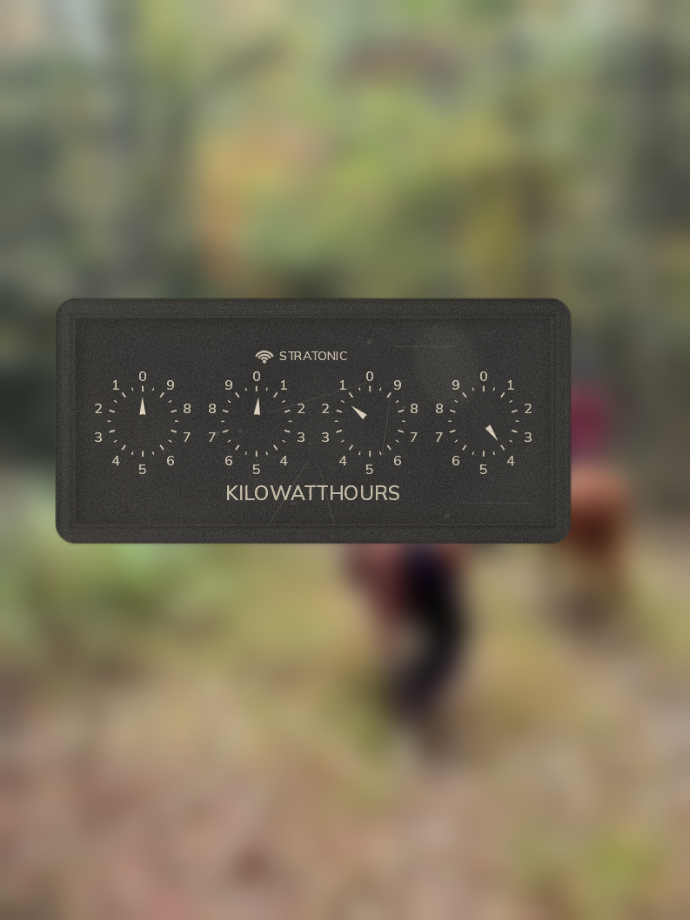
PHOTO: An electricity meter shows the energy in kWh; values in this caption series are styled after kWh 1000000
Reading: kWh 14
